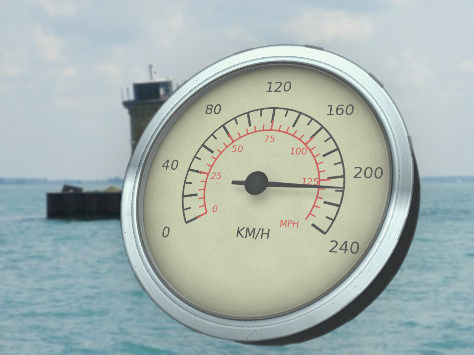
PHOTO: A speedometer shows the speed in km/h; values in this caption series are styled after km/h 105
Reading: km/h 210
